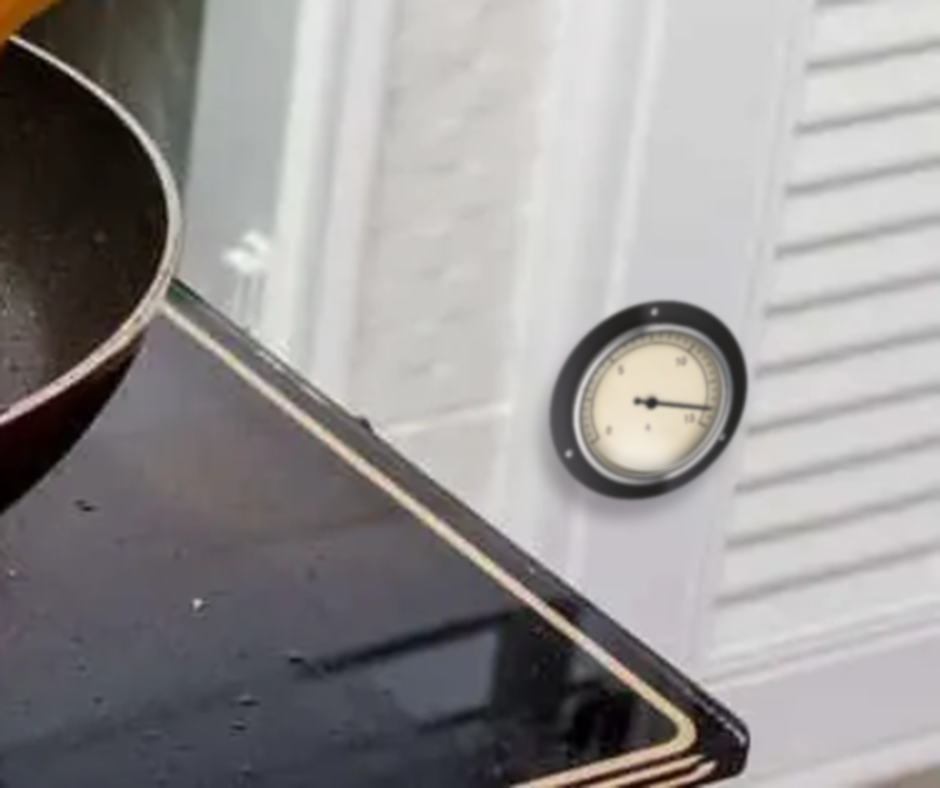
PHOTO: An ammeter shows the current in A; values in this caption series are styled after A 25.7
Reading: A 14
